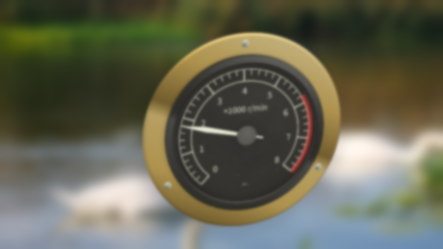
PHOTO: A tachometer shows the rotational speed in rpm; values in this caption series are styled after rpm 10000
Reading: rpm 1800
